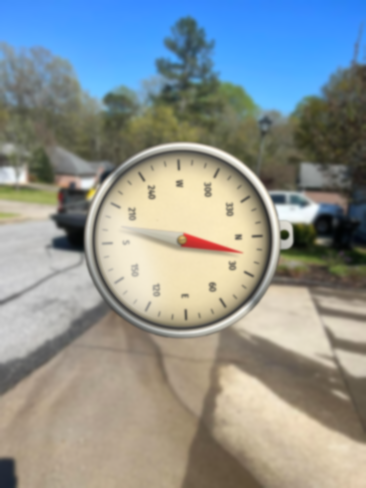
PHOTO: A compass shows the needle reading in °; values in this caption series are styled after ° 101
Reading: ° 15
